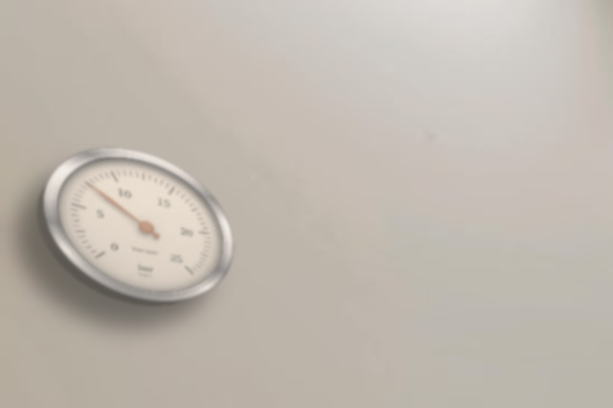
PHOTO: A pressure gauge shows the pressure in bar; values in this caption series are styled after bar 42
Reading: bar 7.5
